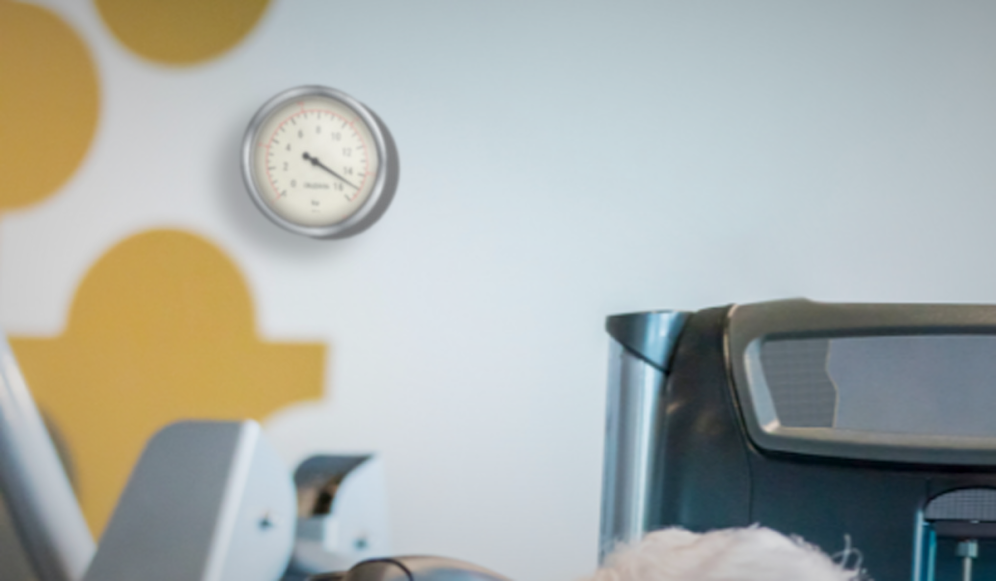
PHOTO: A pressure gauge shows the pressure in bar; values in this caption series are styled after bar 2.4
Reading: bar 15
